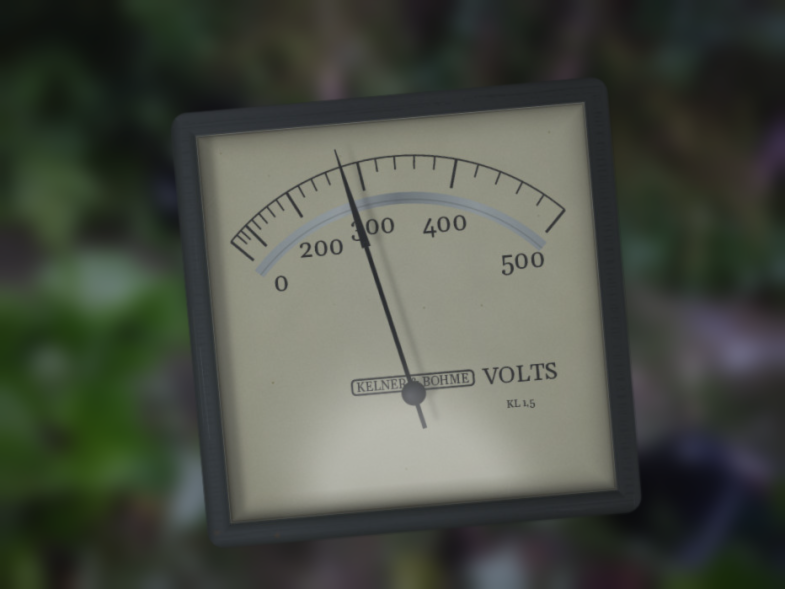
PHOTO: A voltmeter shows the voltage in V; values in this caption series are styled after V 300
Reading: V 280
